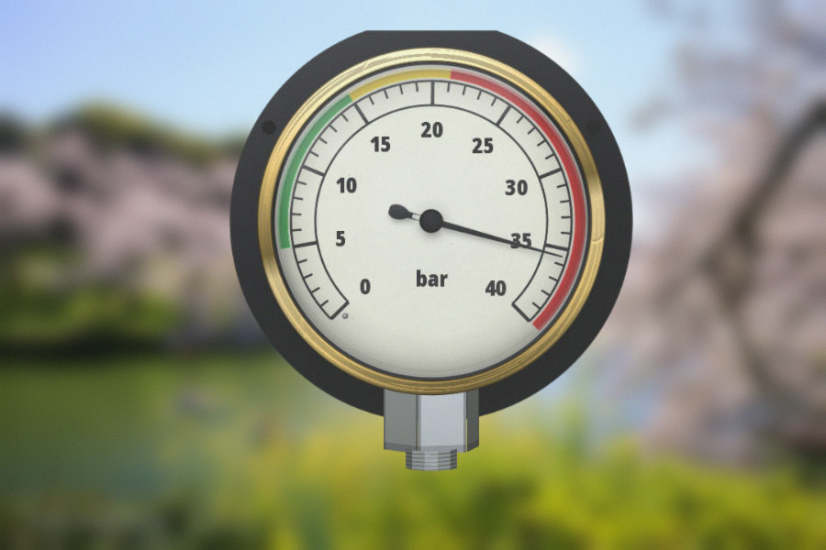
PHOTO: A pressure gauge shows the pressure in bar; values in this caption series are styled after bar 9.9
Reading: bar 35.5
